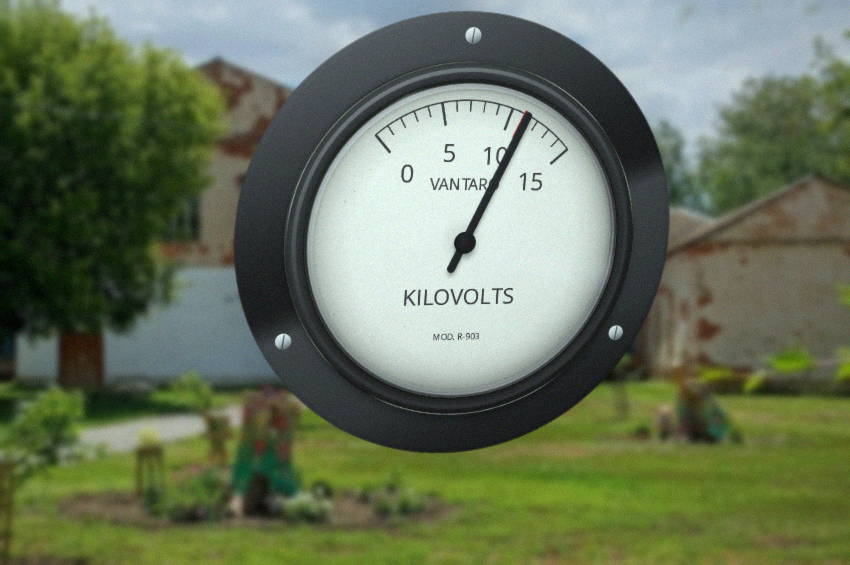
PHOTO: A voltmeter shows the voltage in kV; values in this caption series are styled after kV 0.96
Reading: kV 11
